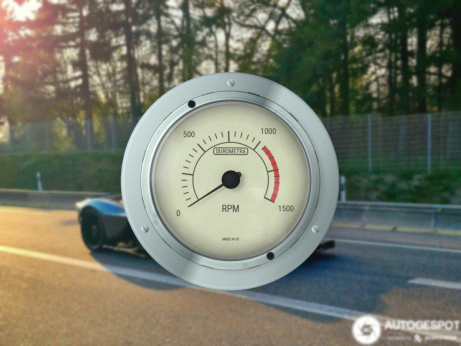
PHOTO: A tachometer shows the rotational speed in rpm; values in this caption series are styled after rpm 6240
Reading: rpm 0
